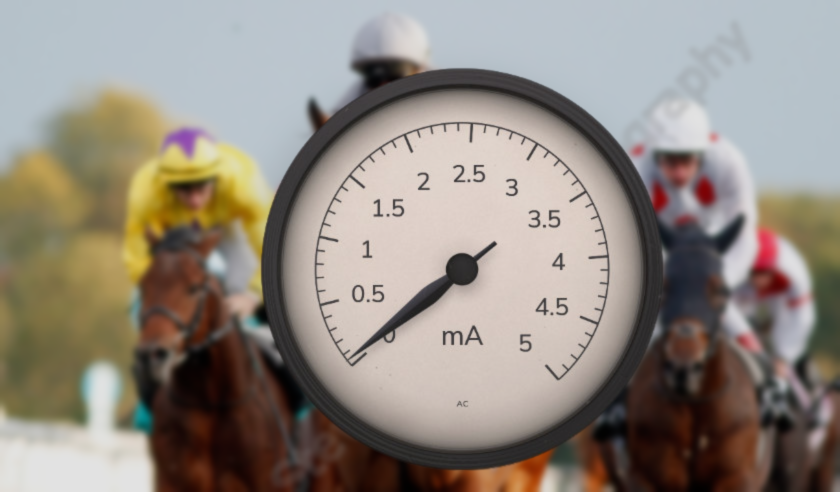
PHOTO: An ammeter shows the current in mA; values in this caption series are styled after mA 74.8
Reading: mA 0.05
